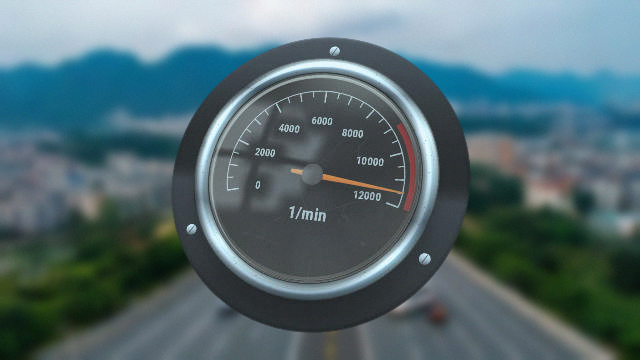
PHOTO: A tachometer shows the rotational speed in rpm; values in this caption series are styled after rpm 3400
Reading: rpm 11500
